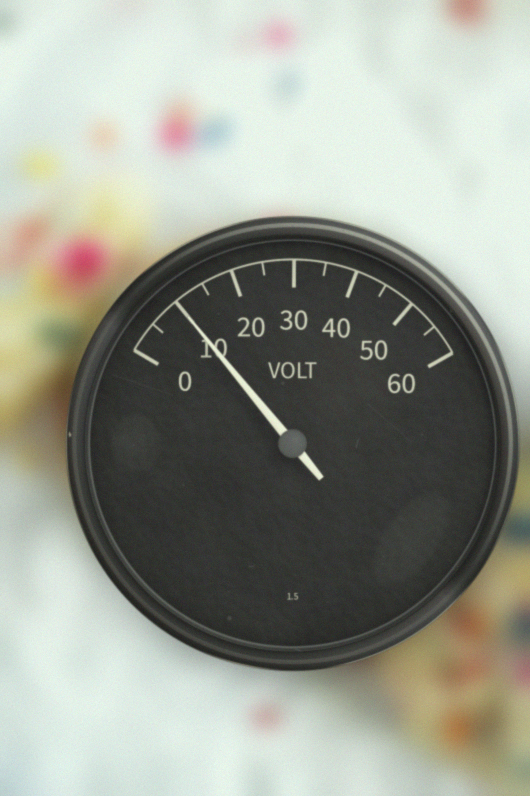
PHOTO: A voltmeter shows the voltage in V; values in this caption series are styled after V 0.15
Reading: V 10
